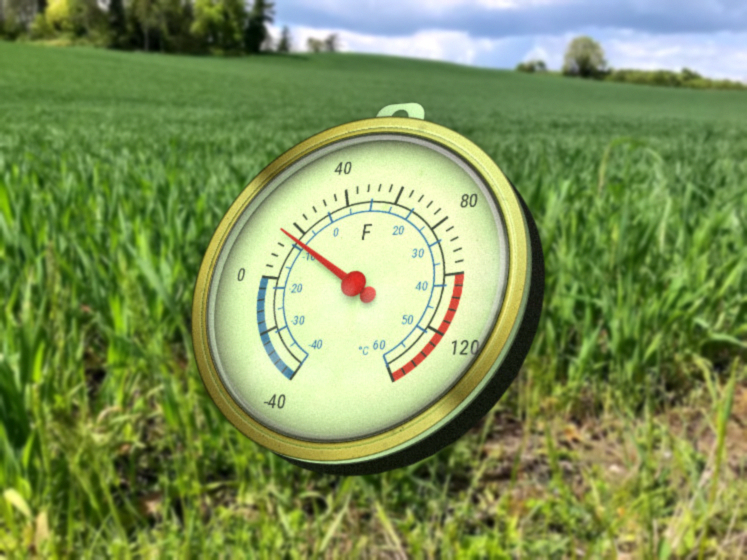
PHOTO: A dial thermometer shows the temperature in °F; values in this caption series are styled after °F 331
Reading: °F 16
